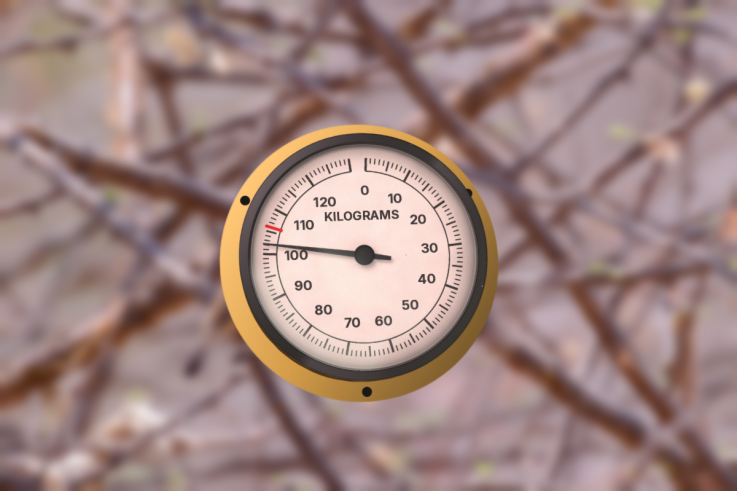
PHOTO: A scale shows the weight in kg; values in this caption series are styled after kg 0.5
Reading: kg 102
